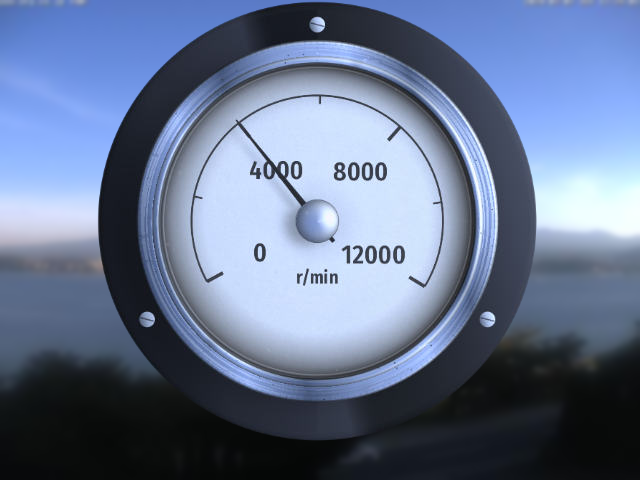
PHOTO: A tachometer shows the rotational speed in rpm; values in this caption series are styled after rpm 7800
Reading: rpm 4000
